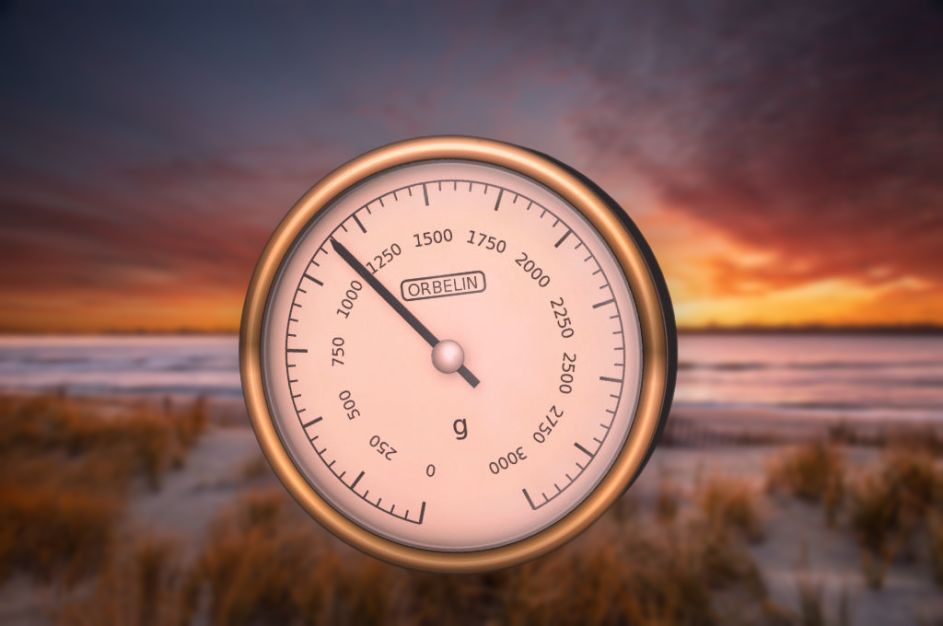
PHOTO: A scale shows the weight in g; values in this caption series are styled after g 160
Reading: g 1150
